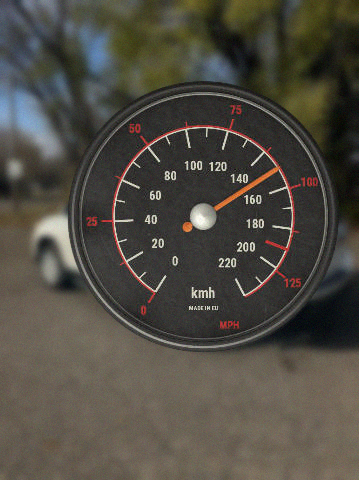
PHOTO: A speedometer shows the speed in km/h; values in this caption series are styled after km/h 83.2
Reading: km/h 150
